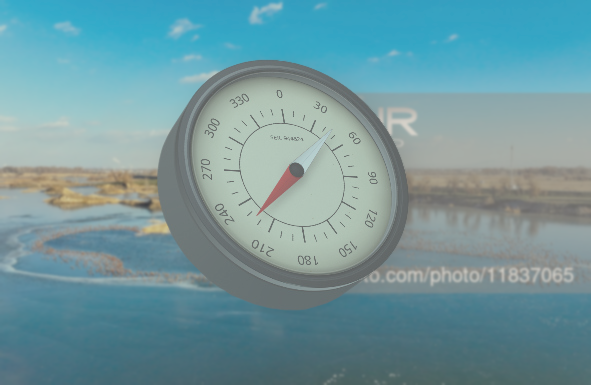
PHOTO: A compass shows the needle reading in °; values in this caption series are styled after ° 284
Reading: ° 225
